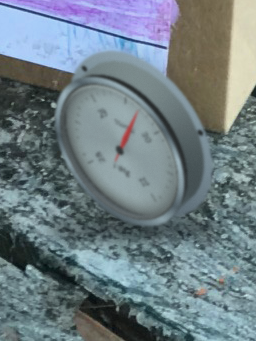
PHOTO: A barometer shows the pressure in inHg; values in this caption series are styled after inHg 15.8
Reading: inHg 29.7
